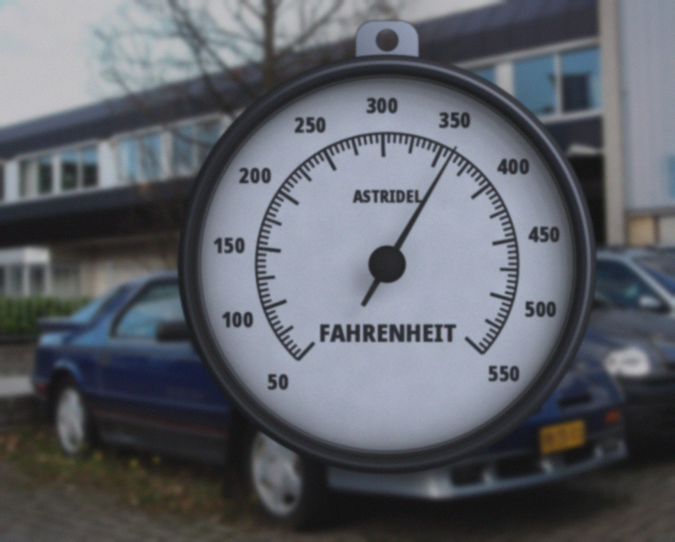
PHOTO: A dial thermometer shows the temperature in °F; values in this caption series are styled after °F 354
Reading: °F 360
